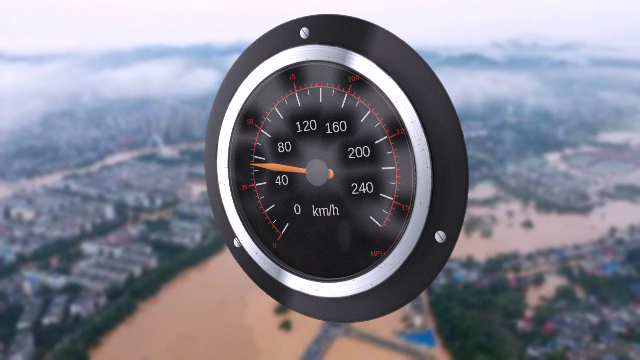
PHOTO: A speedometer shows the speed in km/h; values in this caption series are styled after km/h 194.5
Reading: km/h 55
